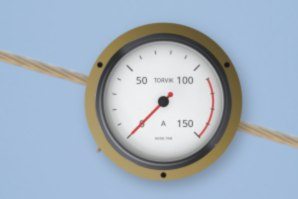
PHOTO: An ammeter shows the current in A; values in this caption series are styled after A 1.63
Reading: A 0
